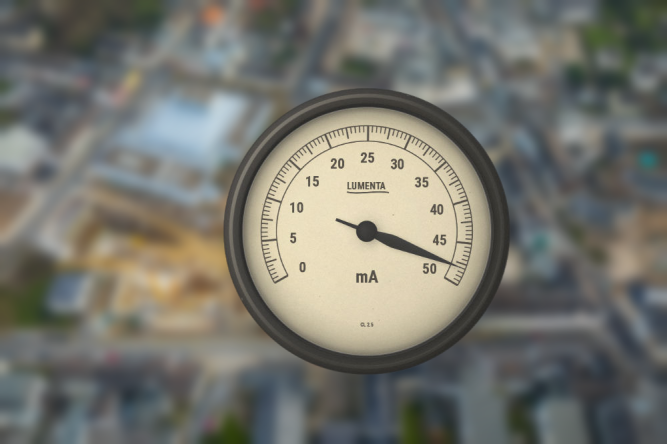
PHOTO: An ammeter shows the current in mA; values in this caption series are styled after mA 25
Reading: mA 48
